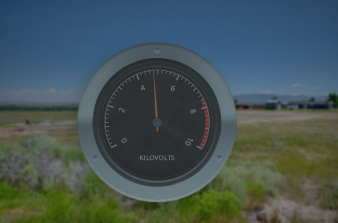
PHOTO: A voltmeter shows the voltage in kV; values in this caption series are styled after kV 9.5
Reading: kV 4.8
